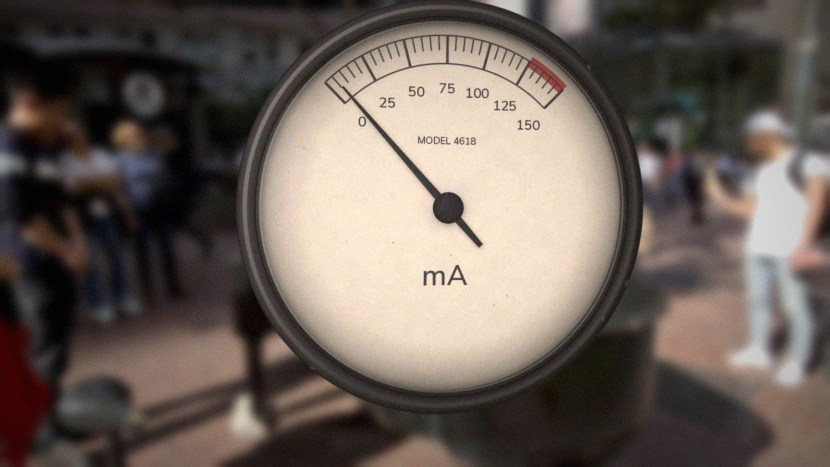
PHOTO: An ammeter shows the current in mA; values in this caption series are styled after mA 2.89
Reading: mA 5
